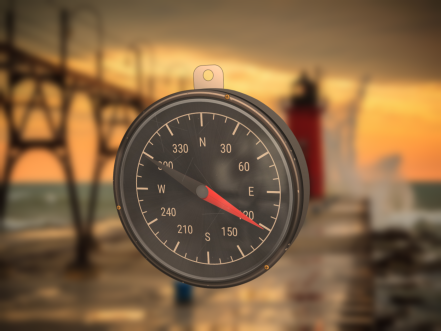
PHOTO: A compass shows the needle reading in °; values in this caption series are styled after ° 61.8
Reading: ° 120
